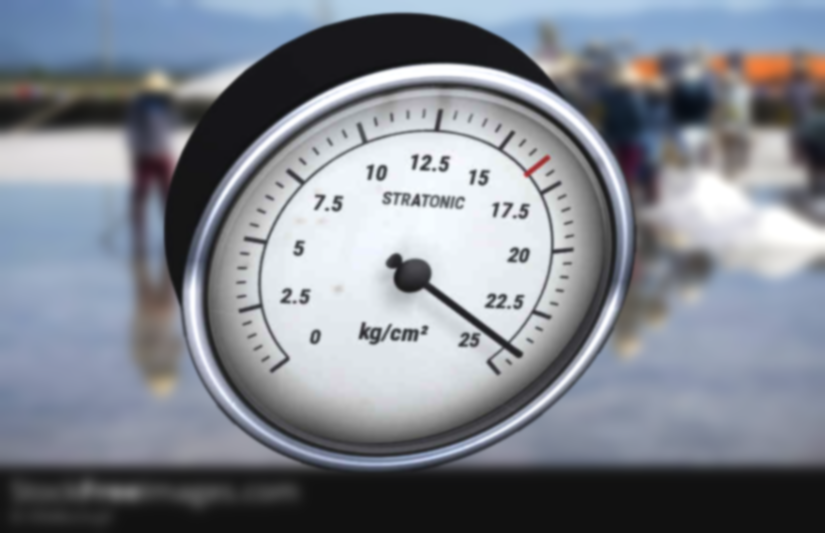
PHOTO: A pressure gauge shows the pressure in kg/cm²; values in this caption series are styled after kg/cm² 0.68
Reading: kg/cm² 24
